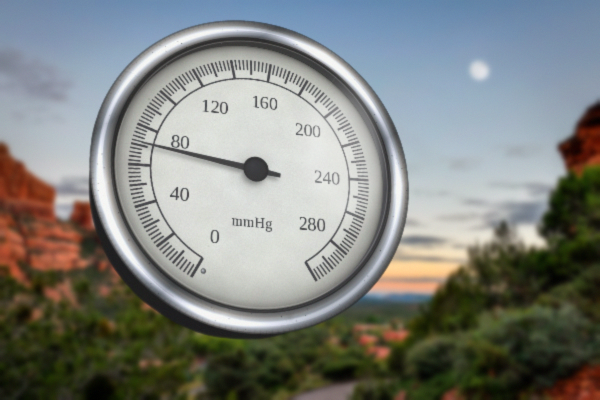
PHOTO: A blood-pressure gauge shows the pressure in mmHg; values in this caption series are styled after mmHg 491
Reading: mmHg 70
